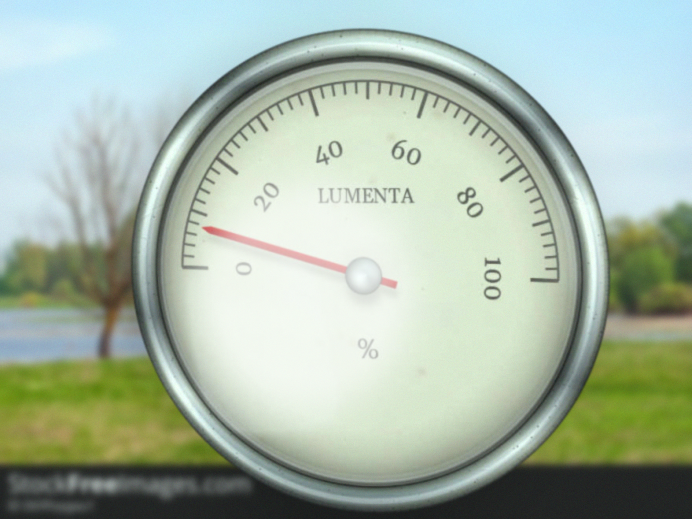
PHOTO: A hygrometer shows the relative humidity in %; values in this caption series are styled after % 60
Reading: % 8
